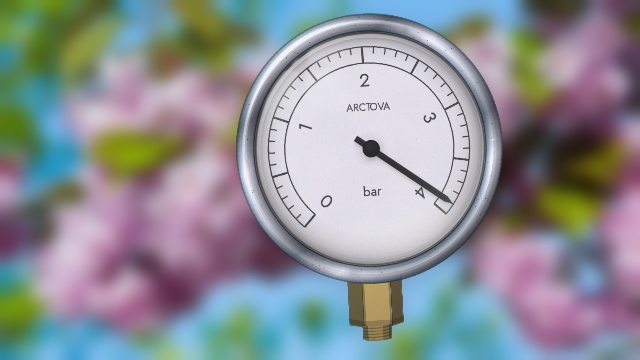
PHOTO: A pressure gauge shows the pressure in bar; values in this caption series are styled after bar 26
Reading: bar 3.9
